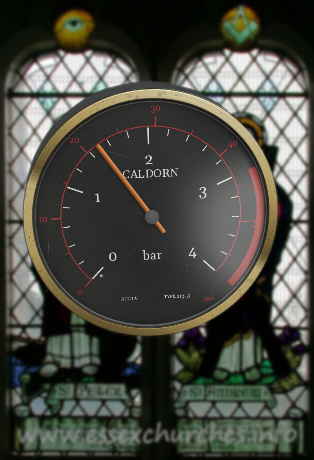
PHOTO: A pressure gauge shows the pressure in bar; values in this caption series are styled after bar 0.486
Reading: bar 1.5
